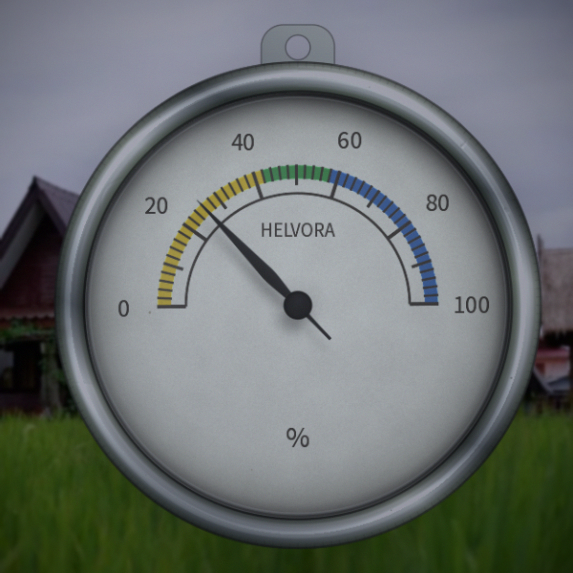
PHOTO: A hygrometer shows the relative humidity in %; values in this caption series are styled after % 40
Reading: % 26
